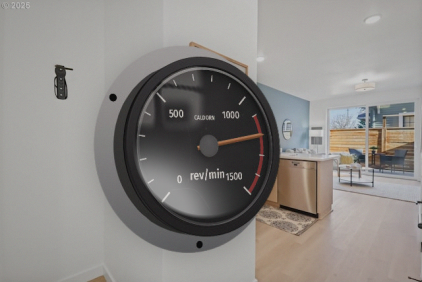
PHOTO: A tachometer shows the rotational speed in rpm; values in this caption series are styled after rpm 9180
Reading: rpm 1200
